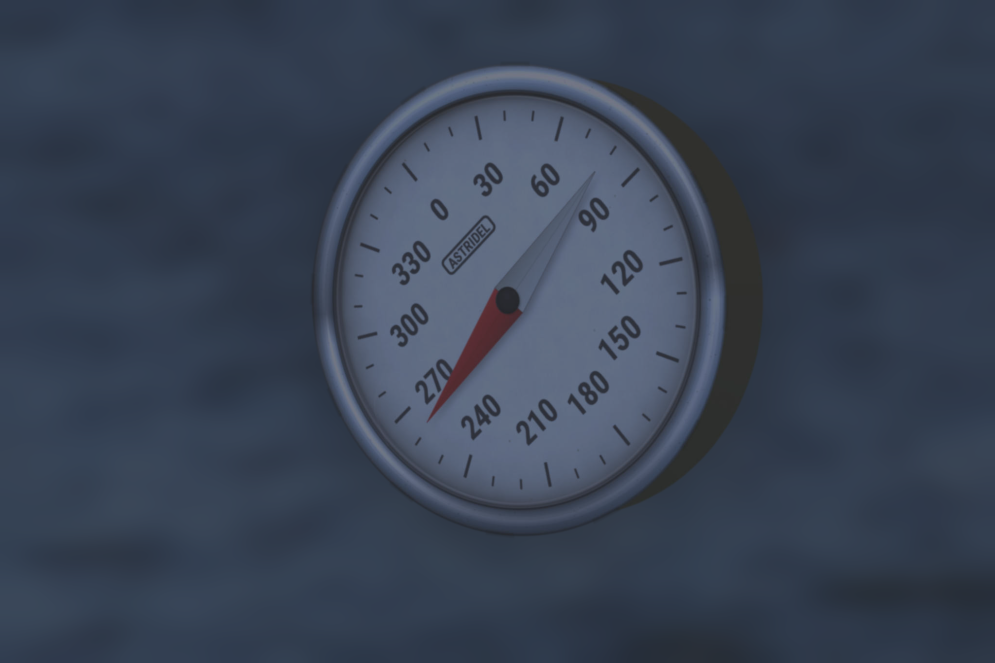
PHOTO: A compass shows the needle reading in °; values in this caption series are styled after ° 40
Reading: ° 260
